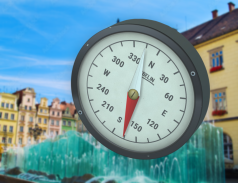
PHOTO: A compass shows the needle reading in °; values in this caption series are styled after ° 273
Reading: ° 165
